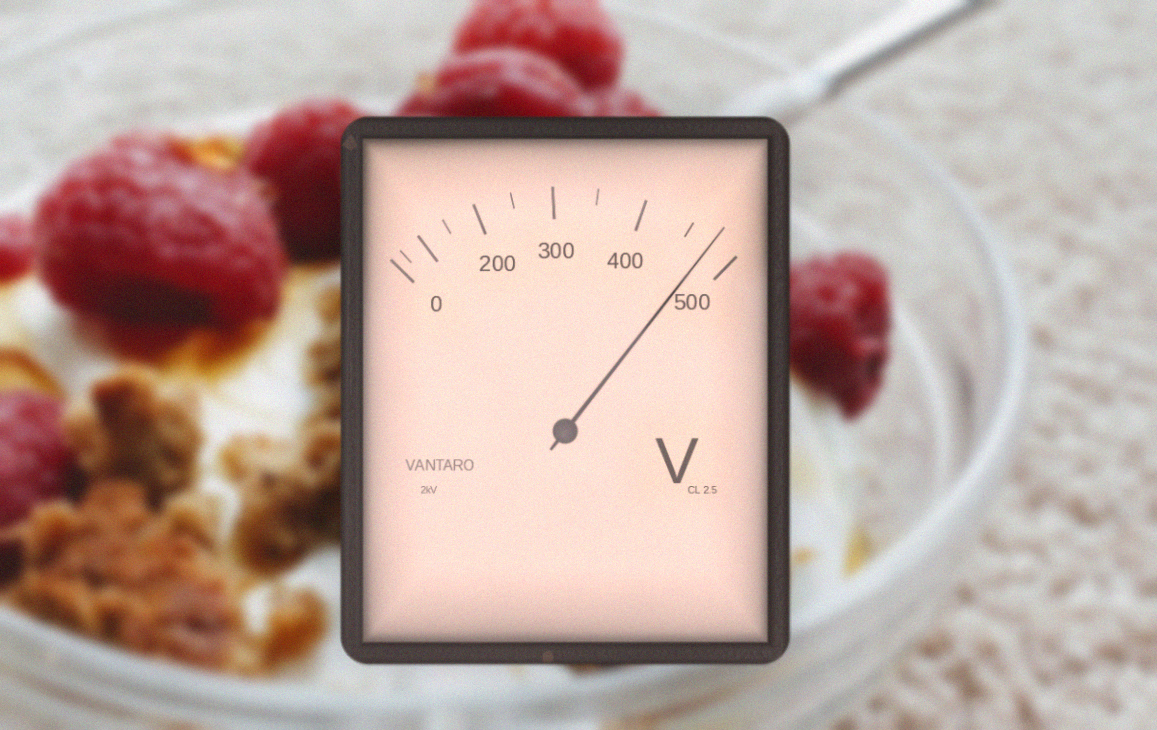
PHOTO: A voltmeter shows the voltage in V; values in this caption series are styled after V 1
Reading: V 475
